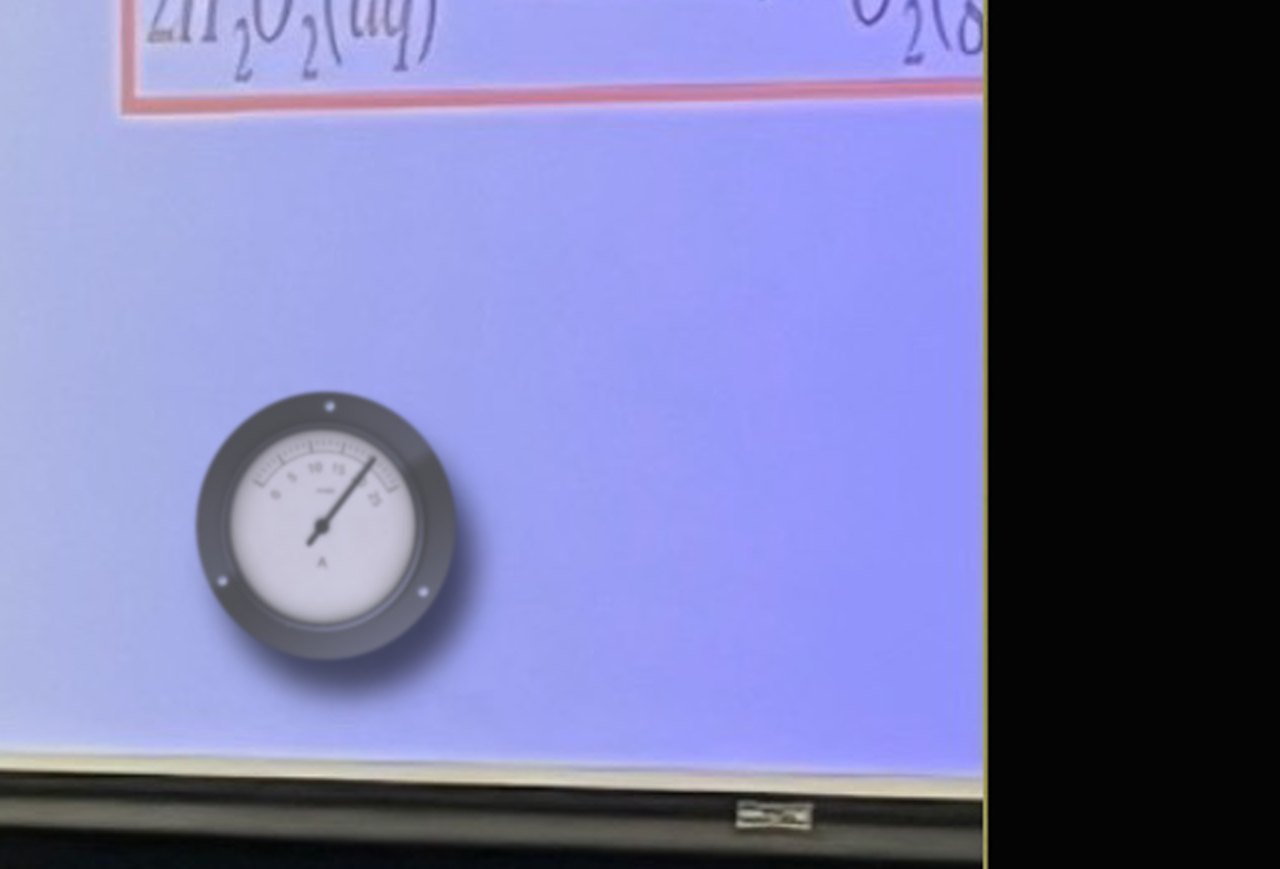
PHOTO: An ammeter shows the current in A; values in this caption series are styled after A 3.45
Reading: A 20
